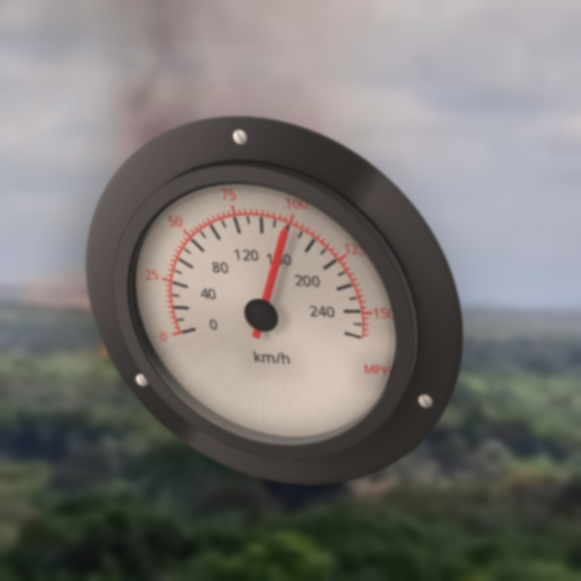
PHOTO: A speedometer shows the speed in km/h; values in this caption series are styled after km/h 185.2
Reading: km/h 160
